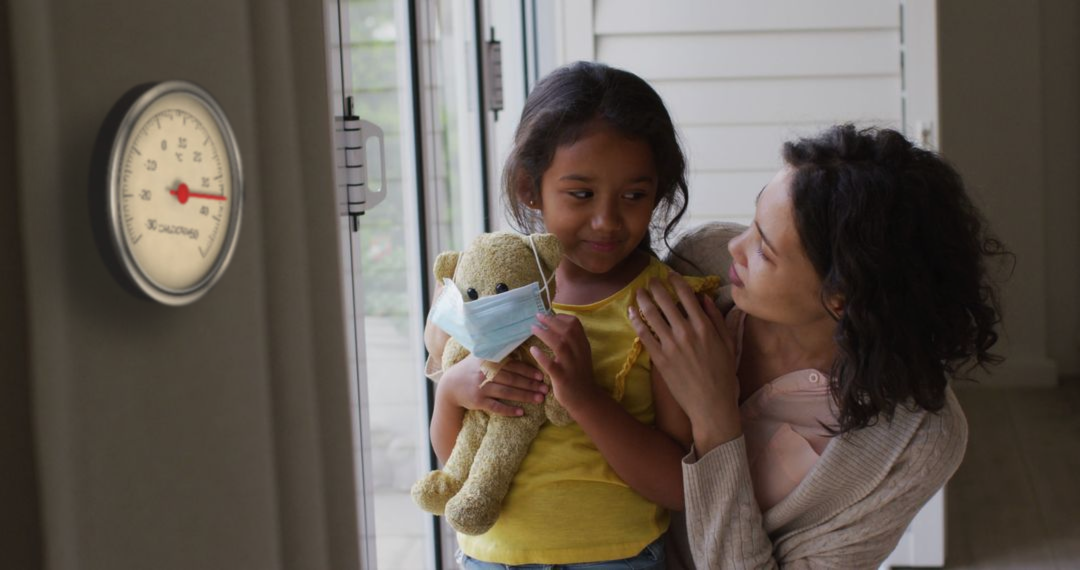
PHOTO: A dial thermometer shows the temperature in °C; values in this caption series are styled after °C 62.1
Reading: °C 35
